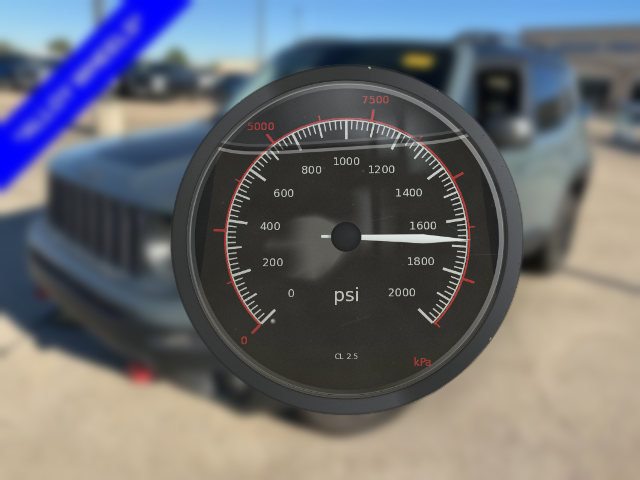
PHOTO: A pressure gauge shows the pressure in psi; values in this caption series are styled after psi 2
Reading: psi 1680
